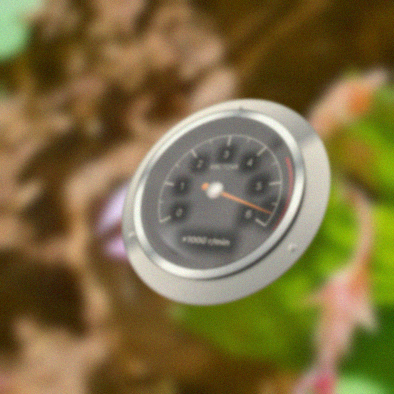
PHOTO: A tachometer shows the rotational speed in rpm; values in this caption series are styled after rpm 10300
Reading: rpm 5750
